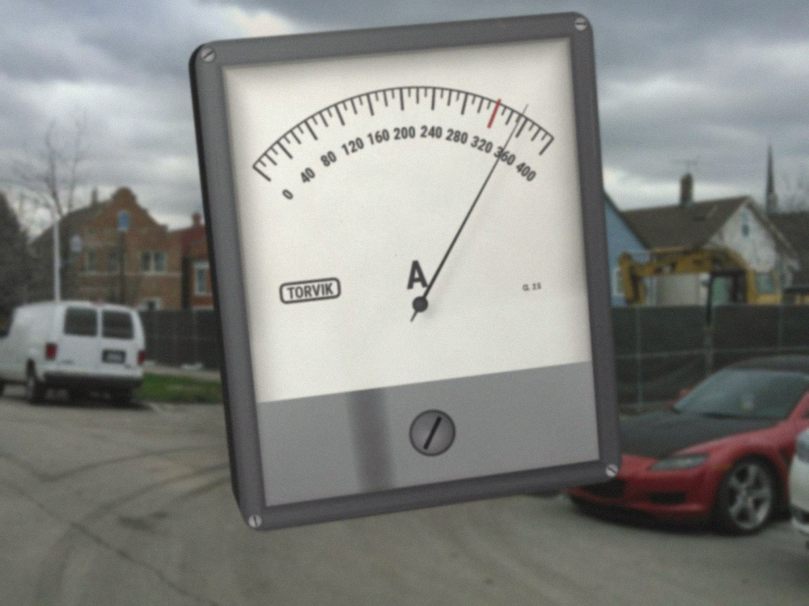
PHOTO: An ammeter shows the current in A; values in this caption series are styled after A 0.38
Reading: A 350
